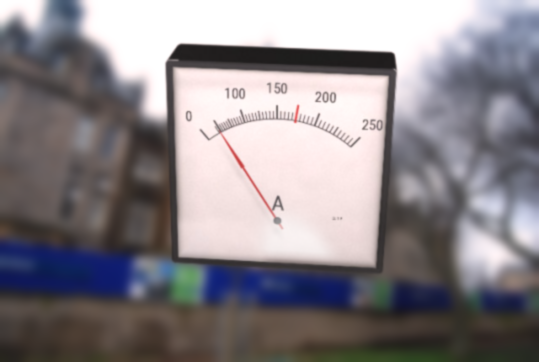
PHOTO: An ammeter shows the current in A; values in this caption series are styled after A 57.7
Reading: A 50
